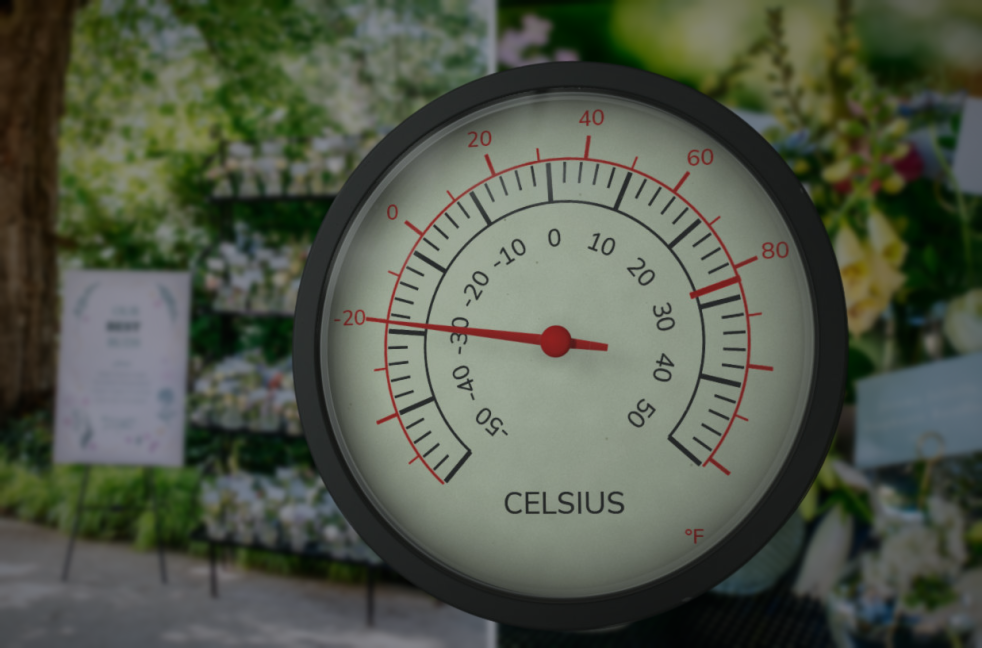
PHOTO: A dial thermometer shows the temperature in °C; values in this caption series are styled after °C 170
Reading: °C -29
